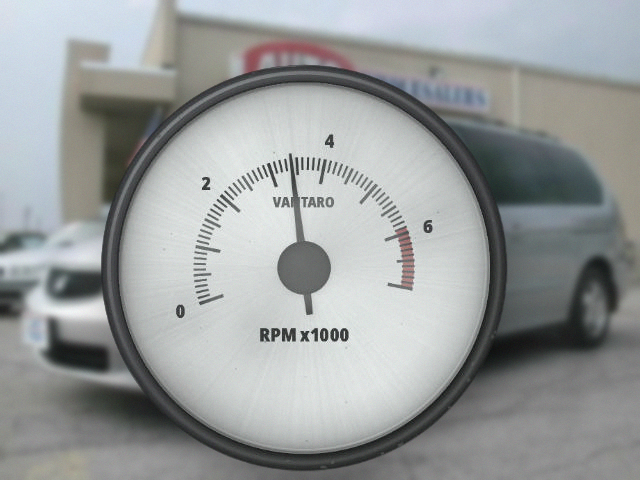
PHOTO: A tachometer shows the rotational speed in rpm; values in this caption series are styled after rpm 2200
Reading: rpm 3400
